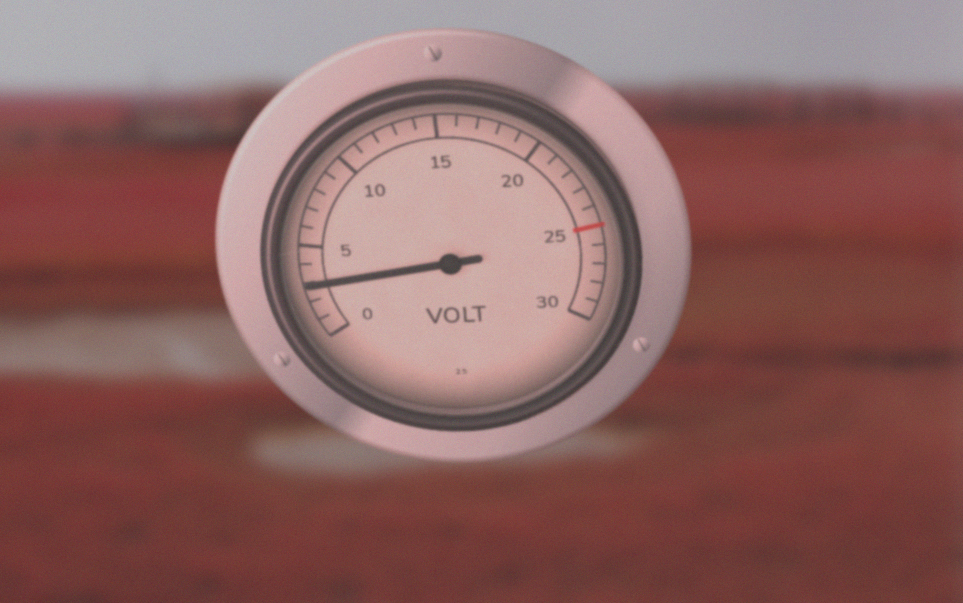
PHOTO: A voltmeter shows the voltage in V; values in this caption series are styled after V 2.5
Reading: V 3
